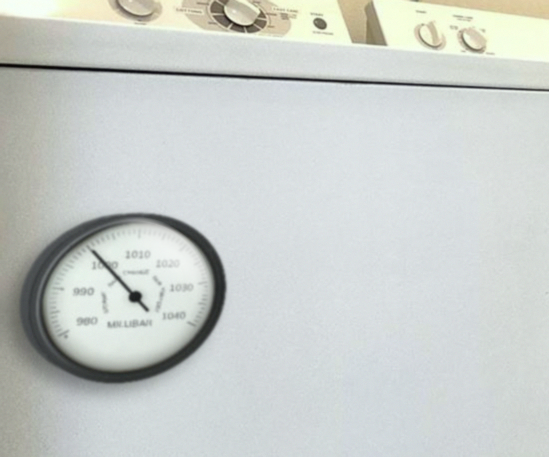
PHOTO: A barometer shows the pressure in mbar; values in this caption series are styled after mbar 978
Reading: mbar 1000
